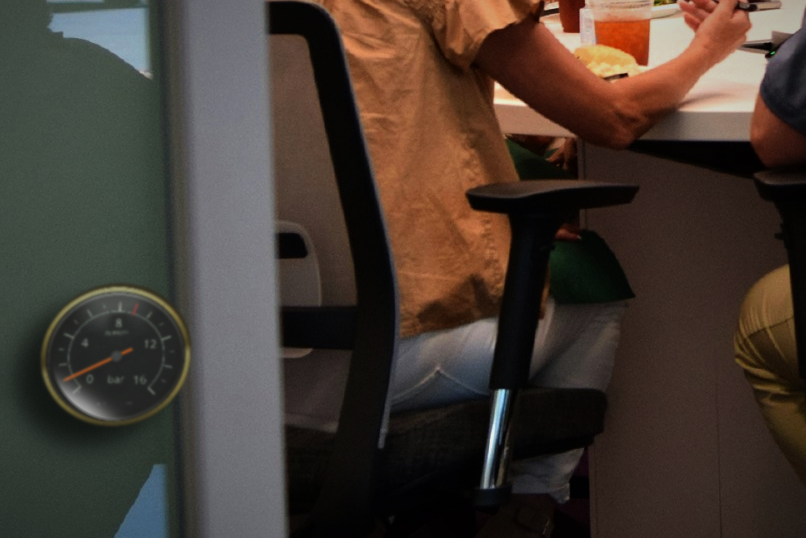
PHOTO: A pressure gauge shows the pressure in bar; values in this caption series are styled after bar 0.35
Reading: bar 1
